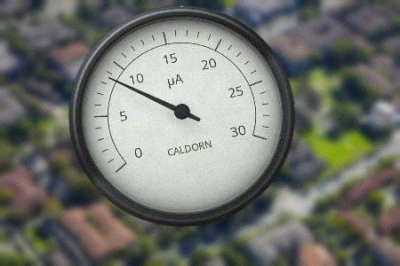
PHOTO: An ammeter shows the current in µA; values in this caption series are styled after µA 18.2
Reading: µA 8.5
